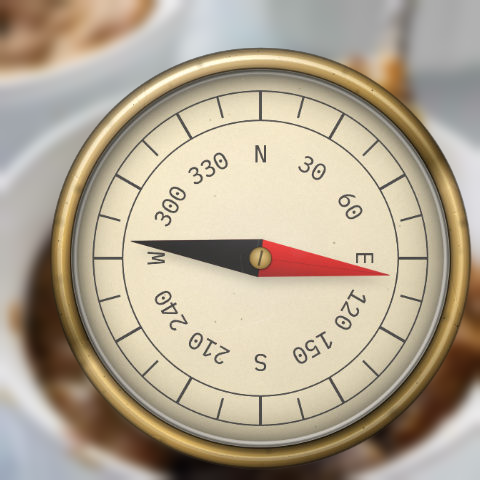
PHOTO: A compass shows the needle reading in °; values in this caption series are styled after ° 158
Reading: ° 97.5
